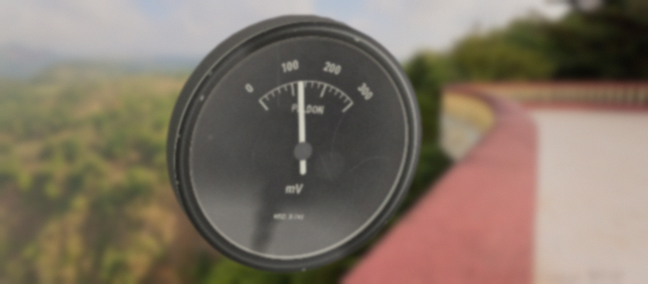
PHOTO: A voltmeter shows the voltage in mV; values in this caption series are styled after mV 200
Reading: mV 120
